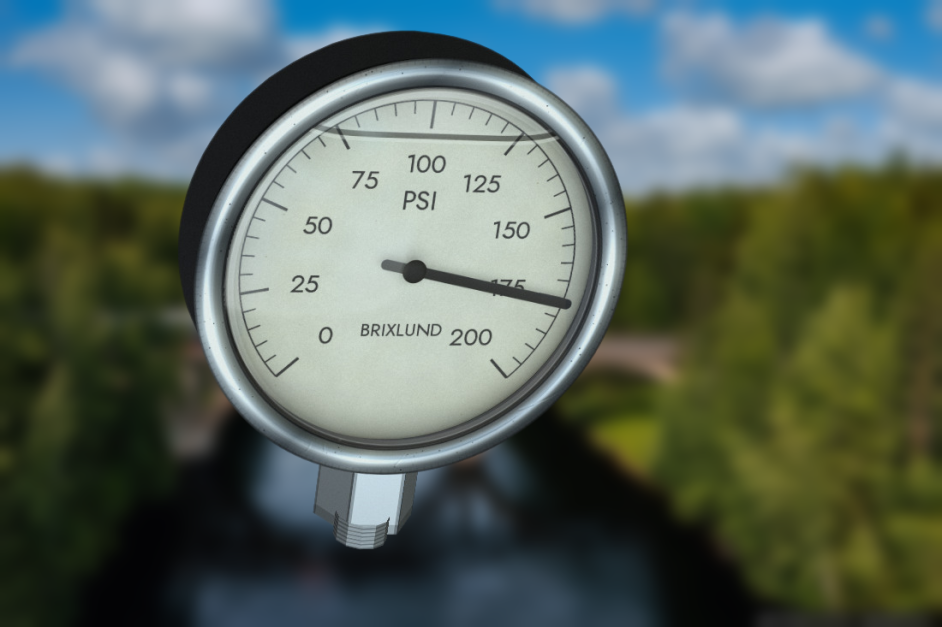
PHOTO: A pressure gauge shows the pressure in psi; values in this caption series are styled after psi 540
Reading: psi 175
